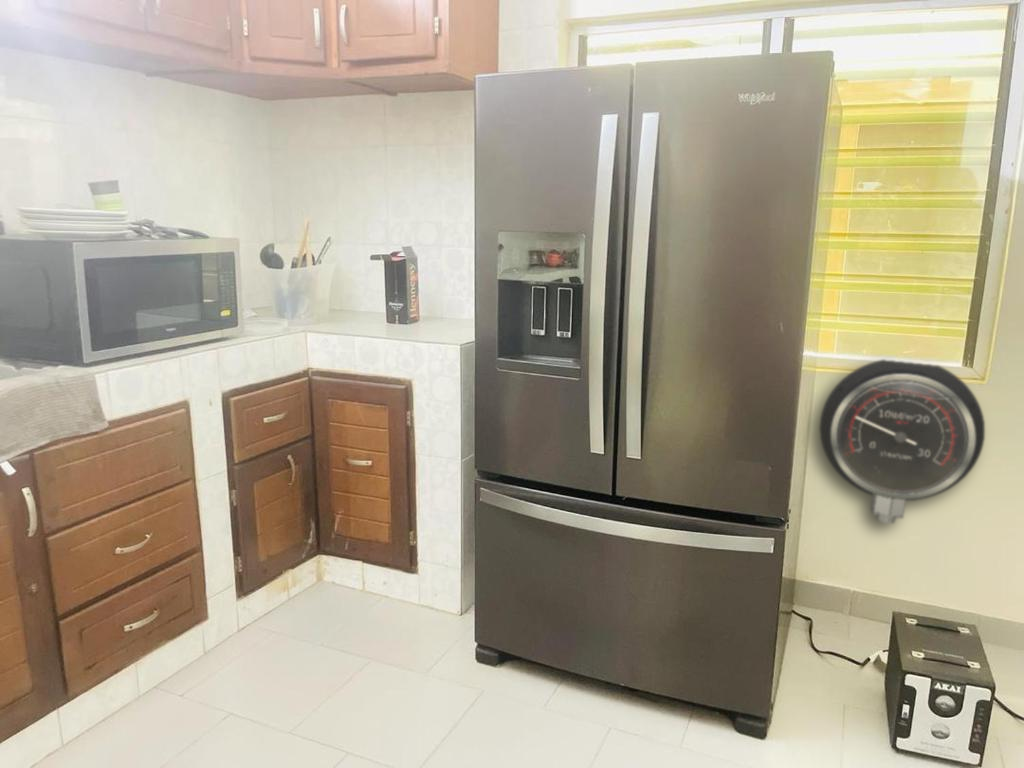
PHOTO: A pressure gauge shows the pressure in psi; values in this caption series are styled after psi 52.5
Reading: psi 6
